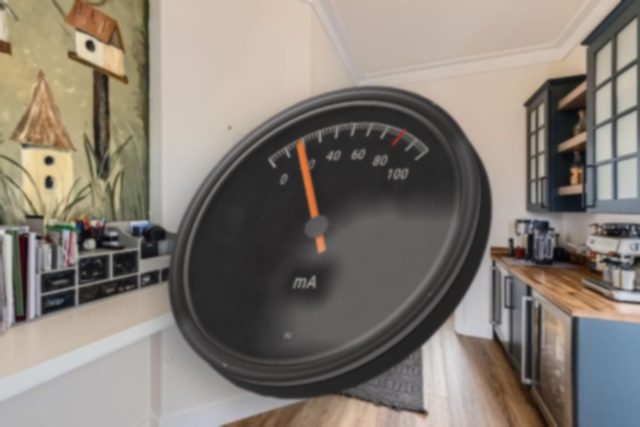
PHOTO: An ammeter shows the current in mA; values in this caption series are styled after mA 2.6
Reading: mA 20
